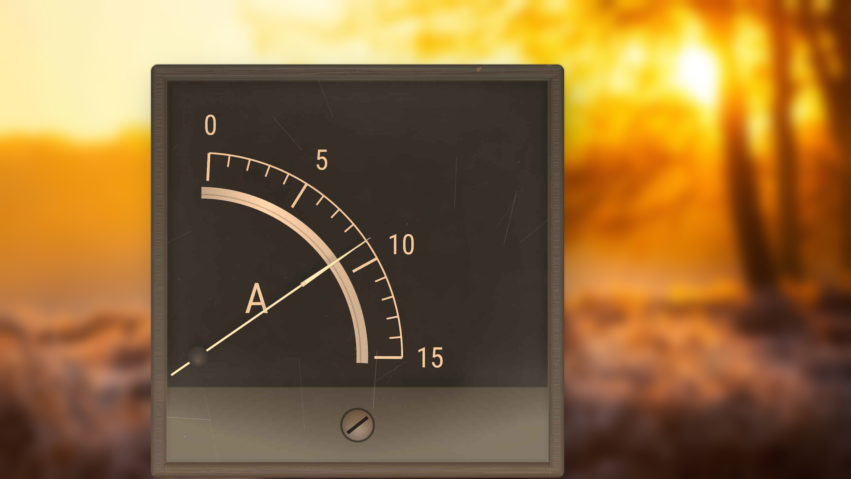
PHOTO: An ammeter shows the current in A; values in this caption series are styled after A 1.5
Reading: A 9
